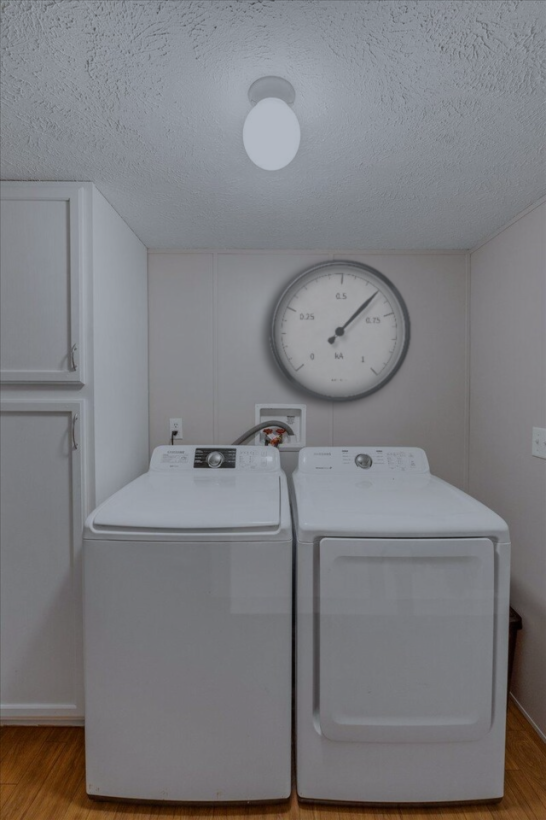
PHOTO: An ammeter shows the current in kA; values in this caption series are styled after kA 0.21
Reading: kA 0.65
